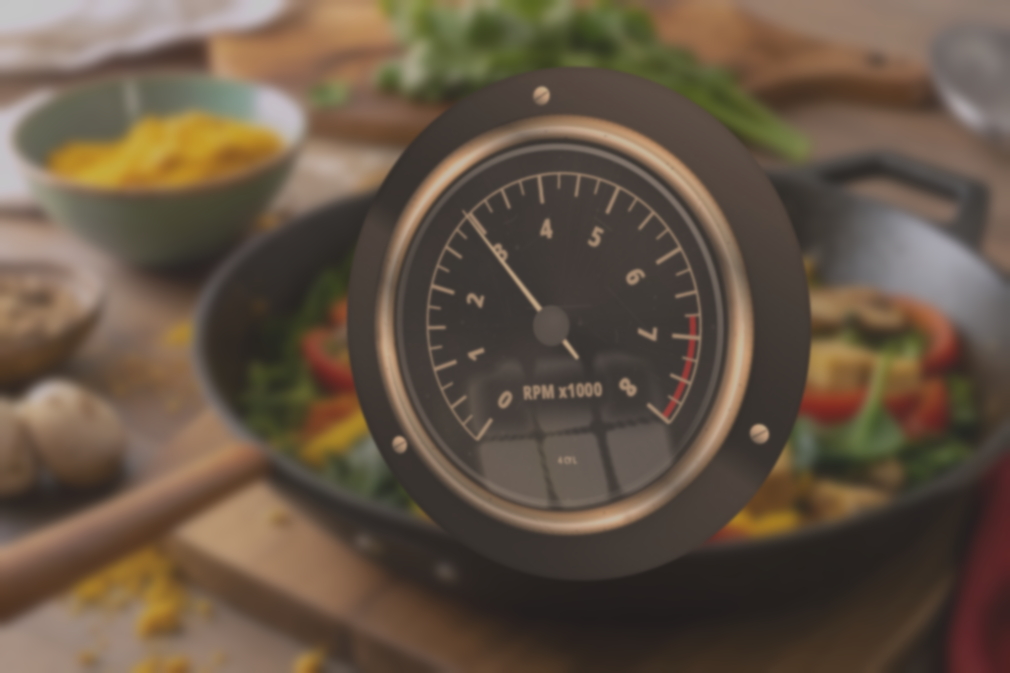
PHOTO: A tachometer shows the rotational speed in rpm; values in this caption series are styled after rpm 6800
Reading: rpm 3000
